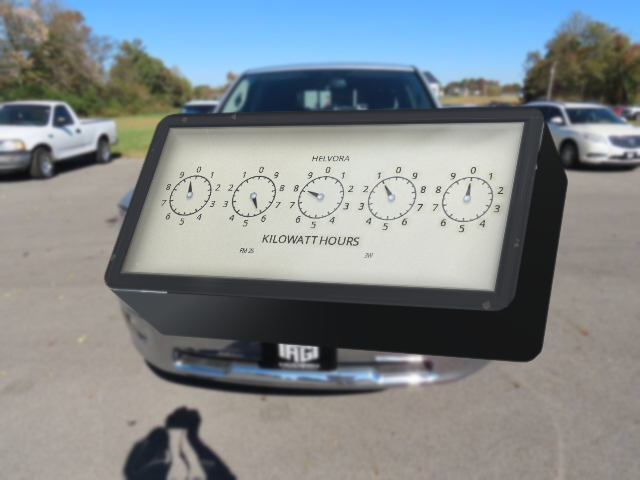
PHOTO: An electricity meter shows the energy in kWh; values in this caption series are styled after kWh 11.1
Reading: kWh 95810
